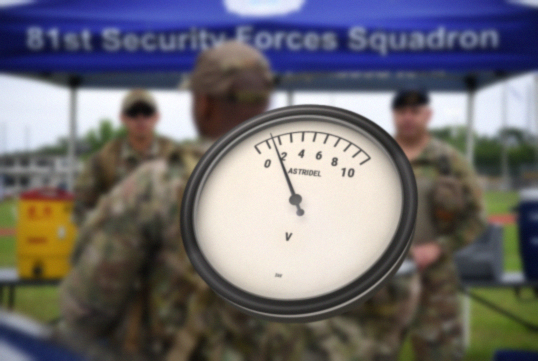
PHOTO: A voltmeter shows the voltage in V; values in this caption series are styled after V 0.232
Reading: V 1.5
